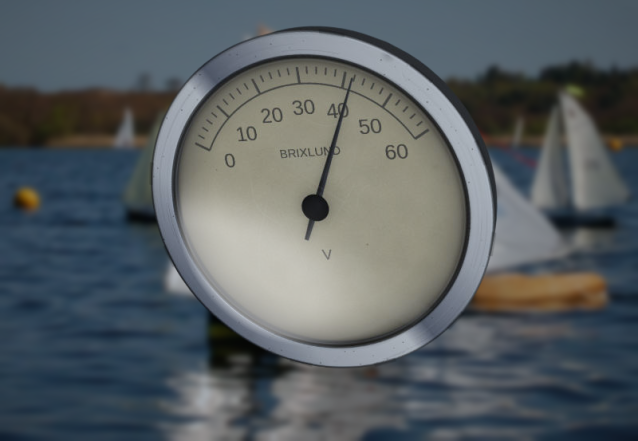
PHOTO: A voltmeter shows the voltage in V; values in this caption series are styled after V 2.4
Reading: V 42
